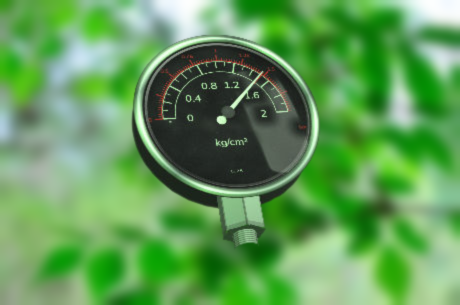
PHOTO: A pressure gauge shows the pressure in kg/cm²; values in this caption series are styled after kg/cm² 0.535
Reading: kg/cm² 1.5
